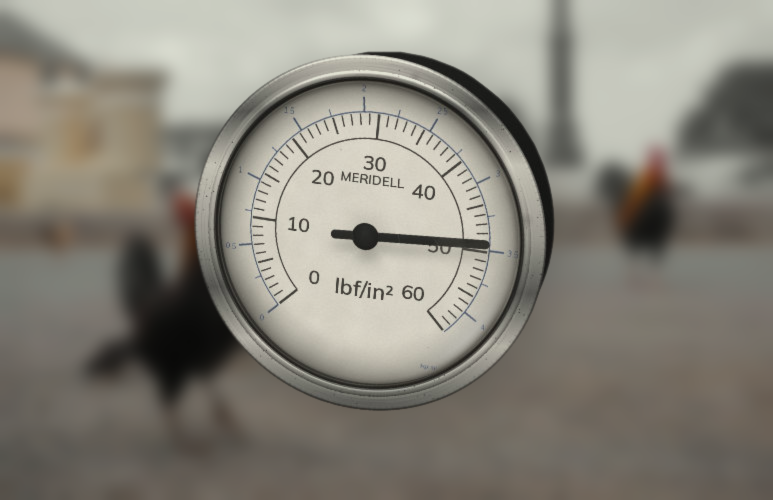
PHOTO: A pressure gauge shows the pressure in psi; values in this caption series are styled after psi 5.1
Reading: psi 49
